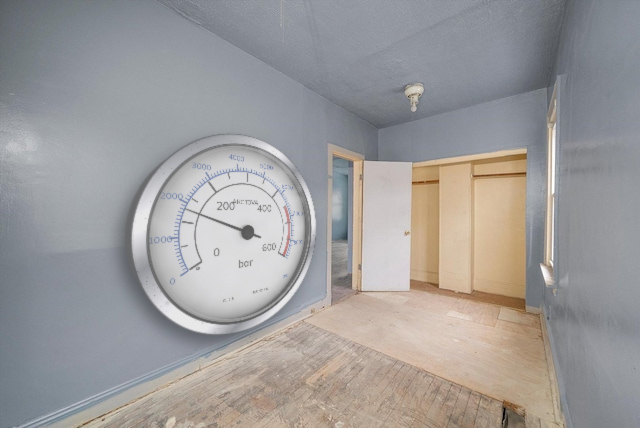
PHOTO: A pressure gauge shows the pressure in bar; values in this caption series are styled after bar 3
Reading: bar 125
